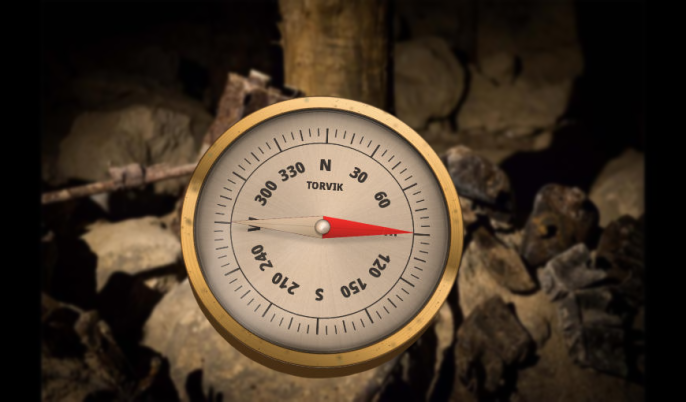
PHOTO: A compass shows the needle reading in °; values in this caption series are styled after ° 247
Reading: ° 90
